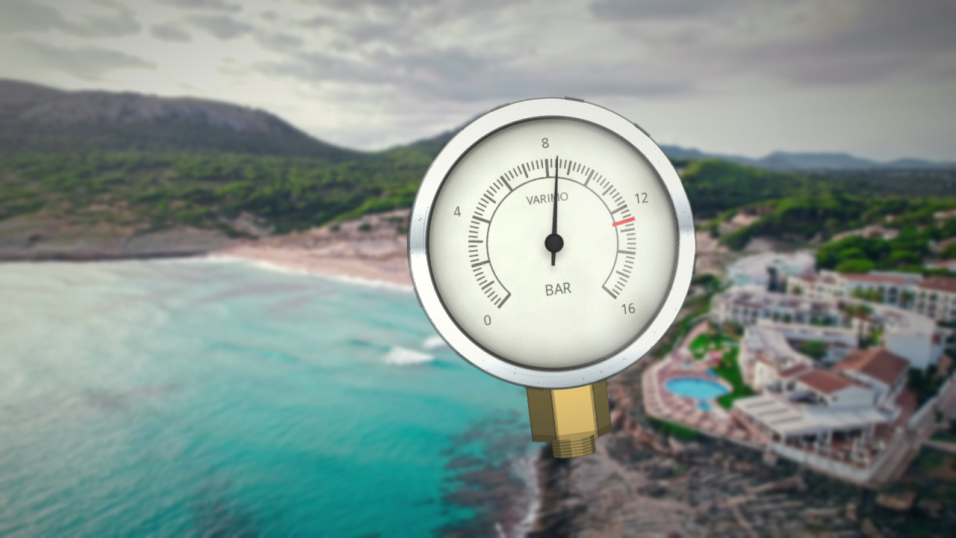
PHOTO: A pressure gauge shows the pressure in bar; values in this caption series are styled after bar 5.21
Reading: bar 8.4
